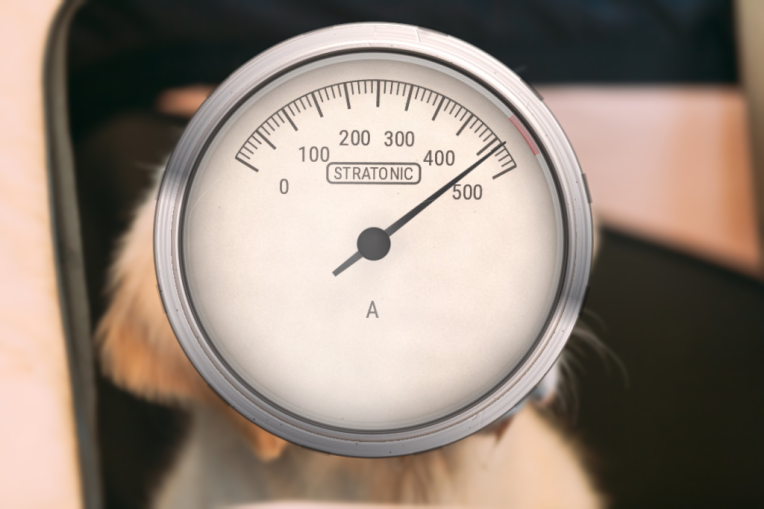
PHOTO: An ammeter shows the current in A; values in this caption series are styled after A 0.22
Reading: A 460
